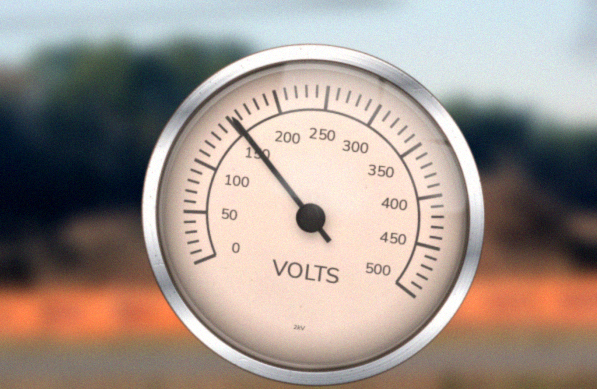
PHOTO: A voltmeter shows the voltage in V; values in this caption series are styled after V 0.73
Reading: V 155
